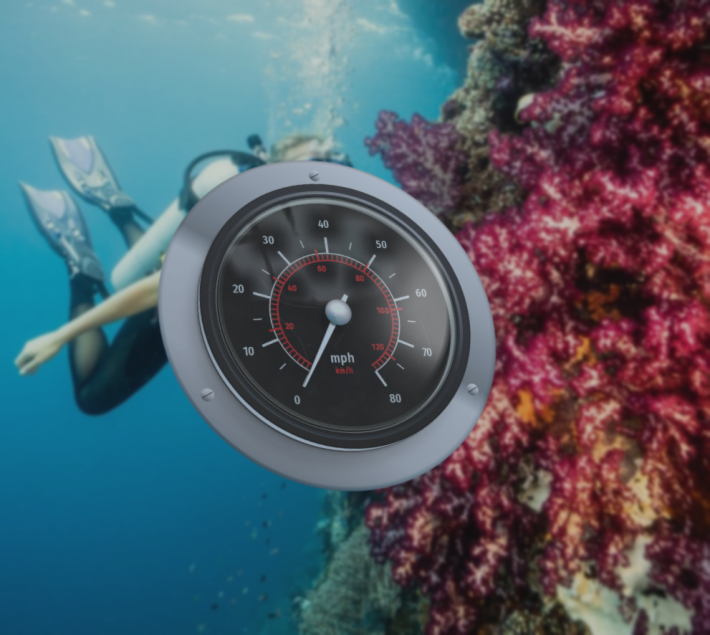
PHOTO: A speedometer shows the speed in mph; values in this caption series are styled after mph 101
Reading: mph 0
